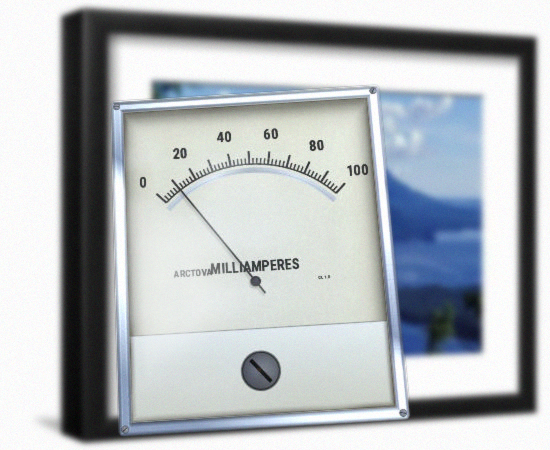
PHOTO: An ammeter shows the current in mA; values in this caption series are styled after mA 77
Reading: mA 10
